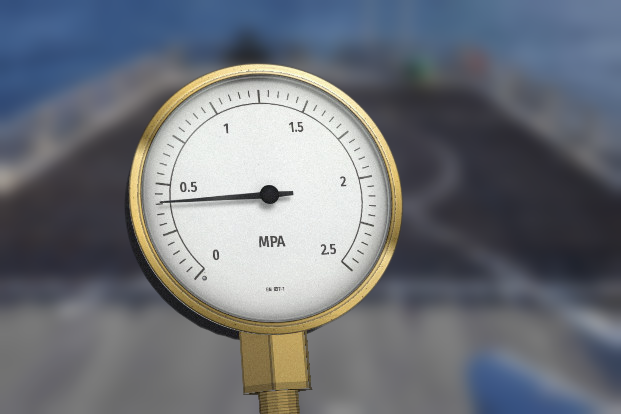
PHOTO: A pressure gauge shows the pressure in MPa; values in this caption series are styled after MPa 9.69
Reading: MPa 0.4
